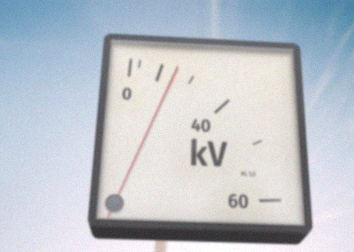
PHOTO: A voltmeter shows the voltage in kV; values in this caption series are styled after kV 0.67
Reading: kV 25
